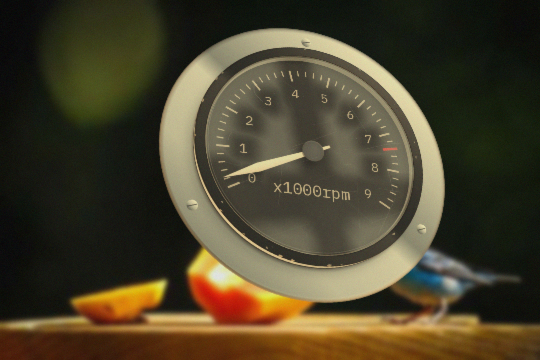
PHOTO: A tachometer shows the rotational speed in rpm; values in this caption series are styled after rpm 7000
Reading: rpm 200
